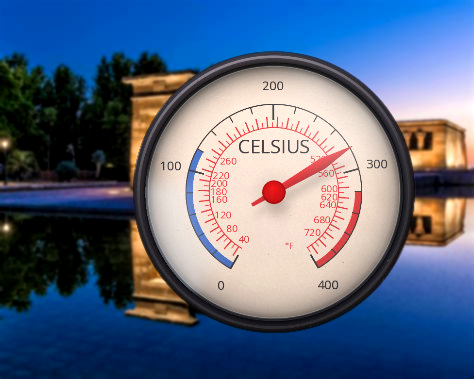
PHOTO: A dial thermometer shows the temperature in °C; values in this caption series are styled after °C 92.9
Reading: °C 280
